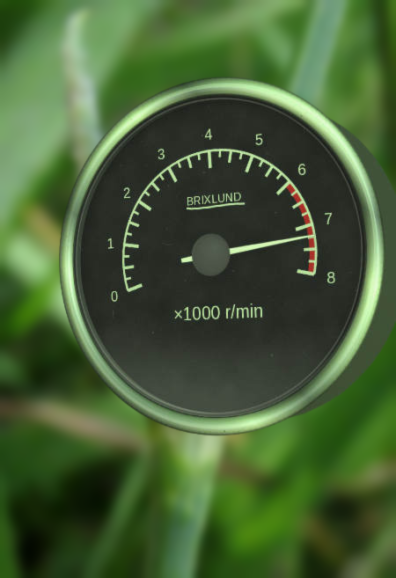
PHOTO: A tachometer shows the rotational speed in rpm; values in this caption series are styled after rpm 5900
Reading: rpm 7250
